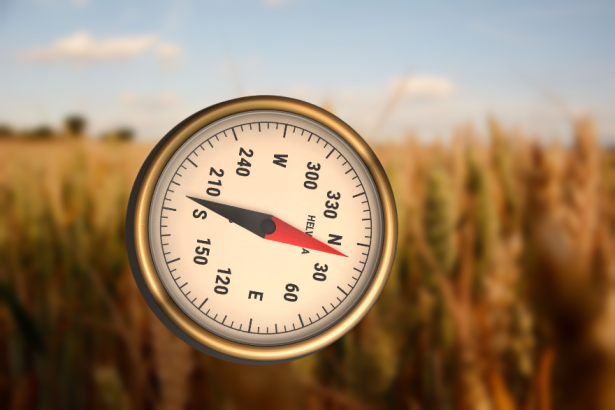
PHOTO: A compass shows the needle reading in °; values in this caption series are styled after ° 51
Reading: ° 10
